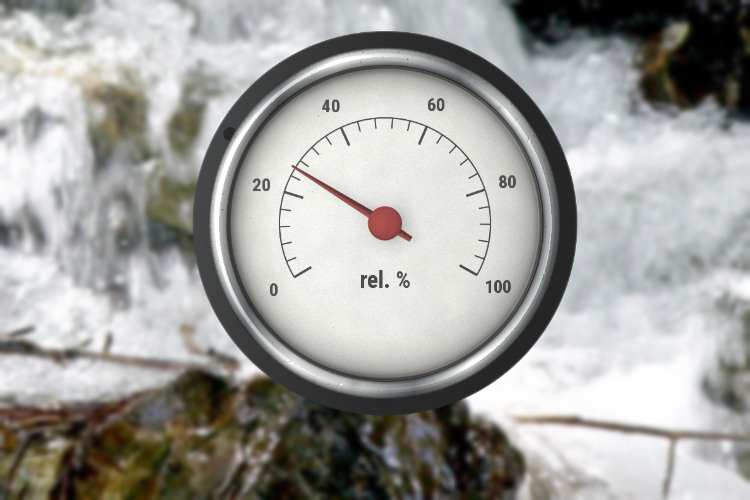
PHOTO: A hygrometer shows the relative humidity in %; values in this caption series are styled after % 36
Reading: % 26
